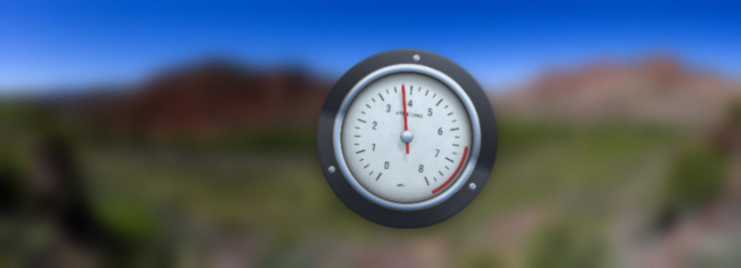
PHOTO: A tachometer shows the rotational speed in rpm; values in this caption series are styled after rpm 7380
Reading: rpm 3750
